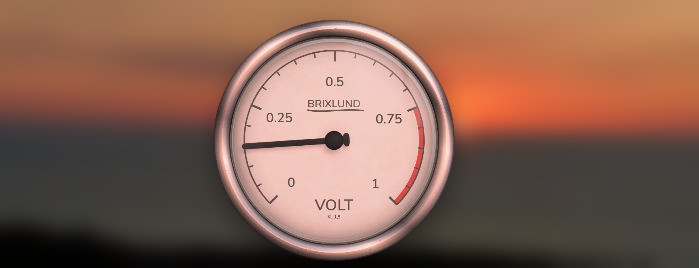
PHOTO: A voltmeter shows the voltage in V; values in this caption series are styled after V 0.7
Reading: V 0.15
